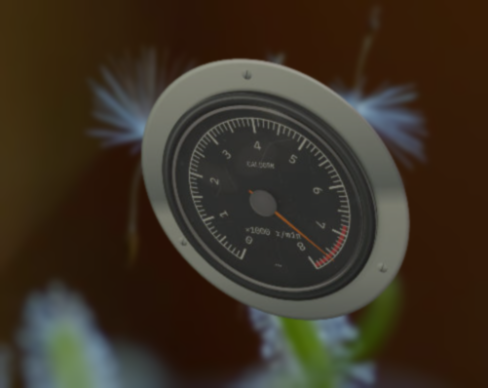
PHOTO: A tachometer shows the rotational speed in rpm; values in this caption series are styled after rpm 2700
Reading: rpm 7500
